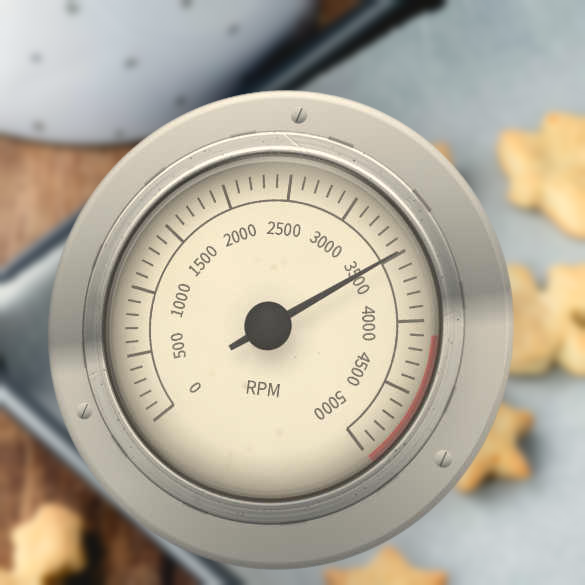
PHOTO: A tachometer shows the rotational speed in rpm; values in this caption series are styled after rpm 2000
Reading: rpm 3500
